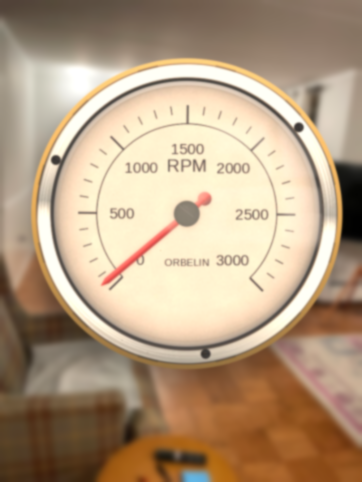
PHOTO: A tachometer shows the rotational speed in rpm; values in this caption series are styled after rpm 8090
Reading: rpm 50
